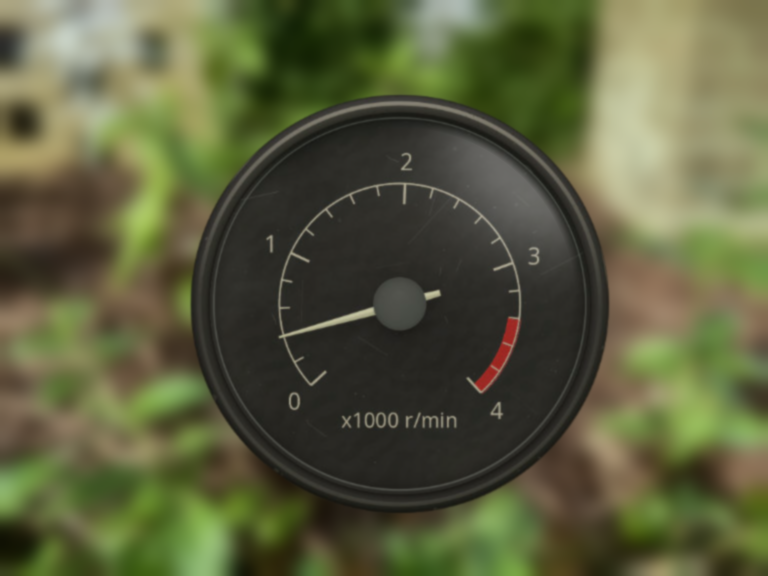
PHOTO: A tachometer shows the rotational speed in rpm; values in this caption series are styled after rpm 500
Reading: rpm 400
